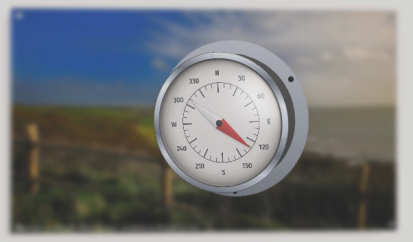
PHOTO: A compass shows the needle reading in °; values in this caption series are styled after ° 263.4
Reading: ° 130
